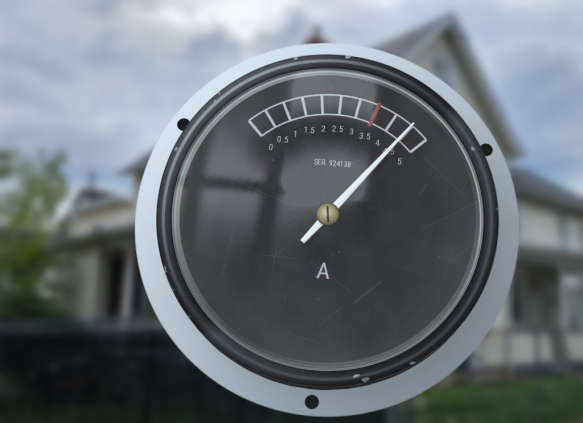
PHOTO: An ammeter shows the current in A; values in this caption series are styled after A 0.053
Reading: A 4.5
